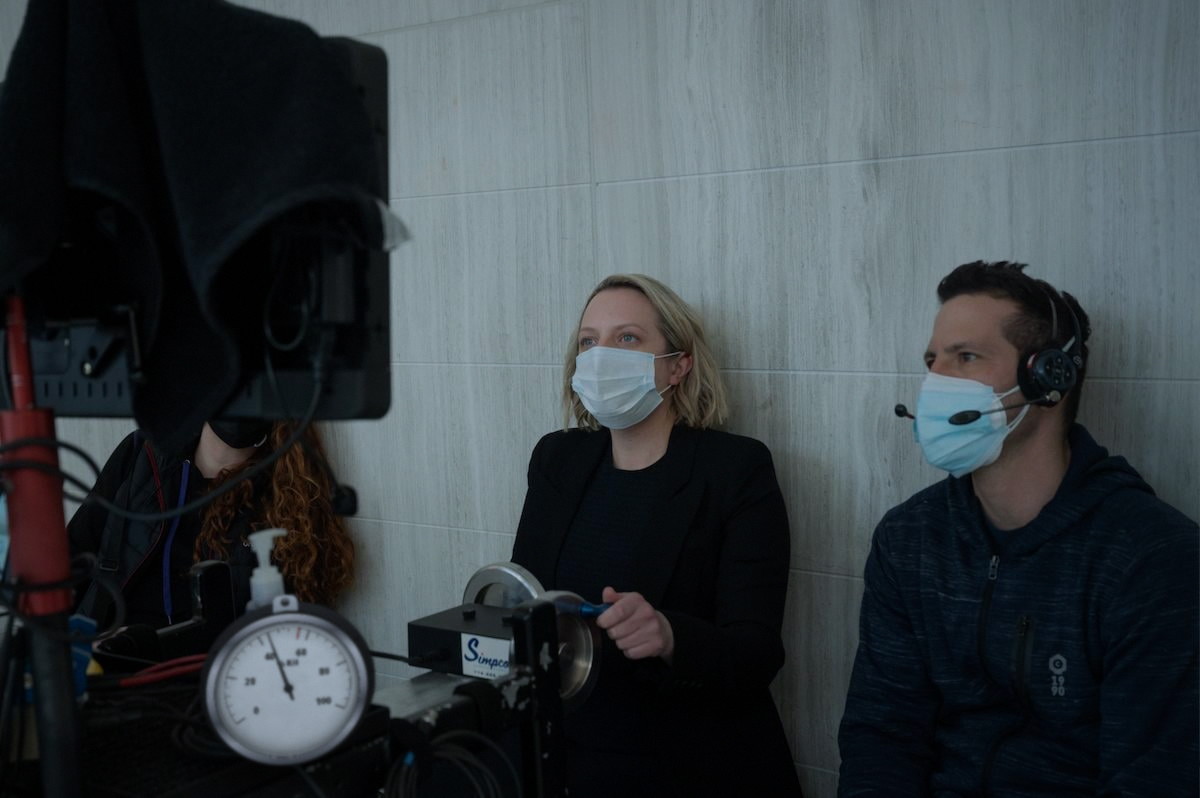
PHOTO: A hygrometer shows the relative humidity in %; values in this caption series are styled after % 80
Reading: % 44
